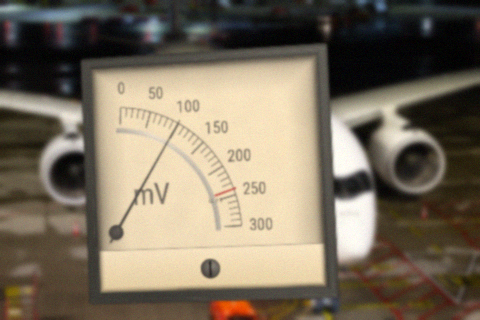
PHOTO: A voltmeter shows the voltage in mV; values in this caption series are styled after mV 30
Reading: mV 100
